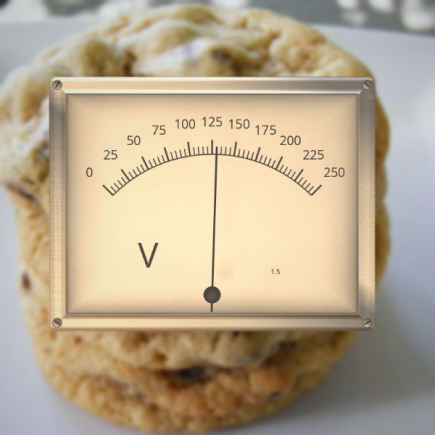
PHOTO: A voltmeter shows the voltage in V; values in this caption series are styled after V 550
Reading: V 130
